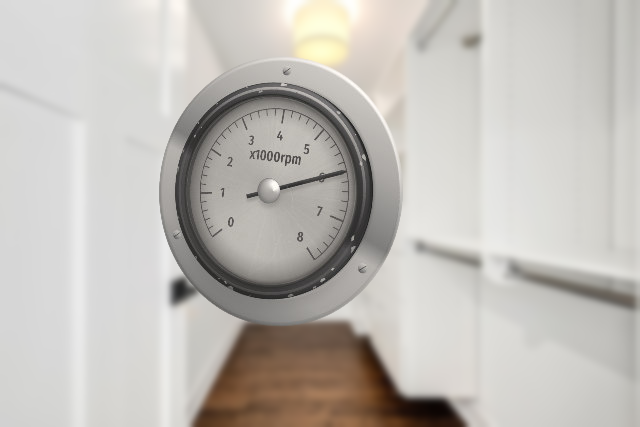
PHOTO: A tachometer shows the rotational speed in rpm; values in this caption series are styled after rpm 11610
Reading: rpm 6000
